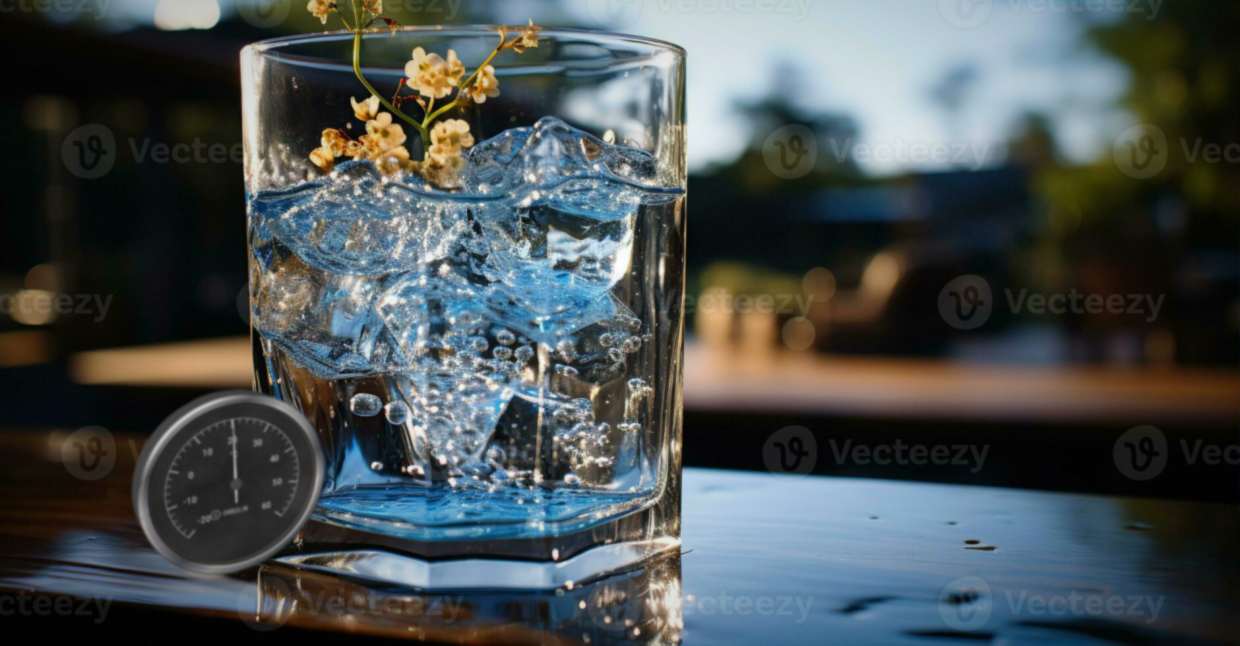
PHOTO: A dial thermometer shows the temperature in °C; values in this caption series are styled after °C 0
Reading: °C 20
